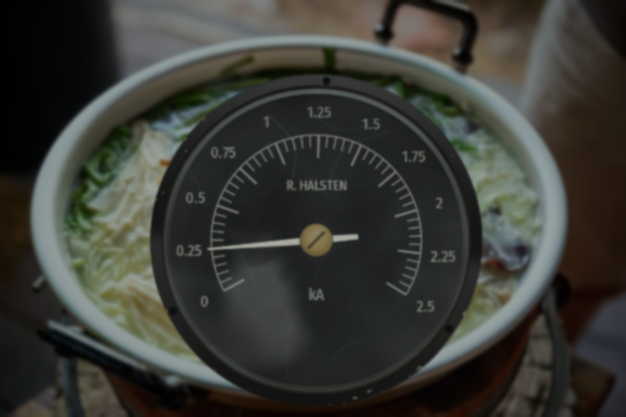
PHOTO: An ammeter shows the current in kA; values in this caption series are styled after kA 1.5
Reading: kA 0.25
